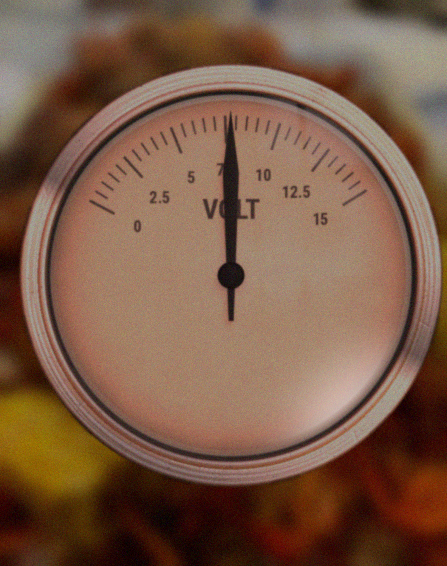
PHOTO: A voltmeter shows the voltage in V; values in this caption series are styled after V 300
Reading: V 7.75
